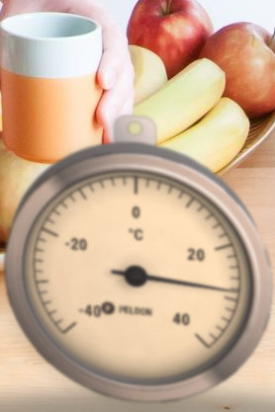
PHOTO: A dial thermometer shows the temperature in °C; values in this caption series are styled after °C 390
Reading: °C 28
